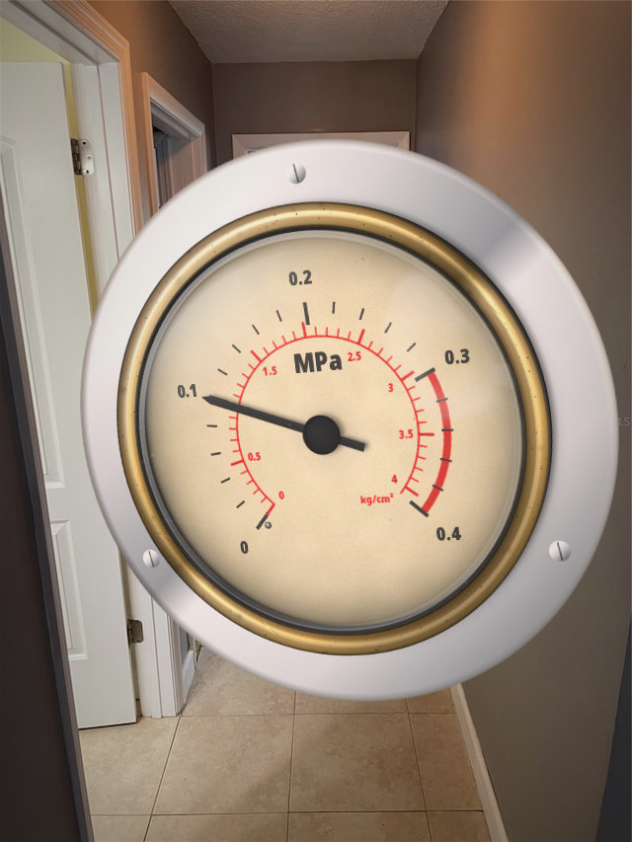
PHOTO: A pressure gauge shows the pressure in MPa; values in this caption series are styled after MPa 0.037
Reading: MPa 0.1
